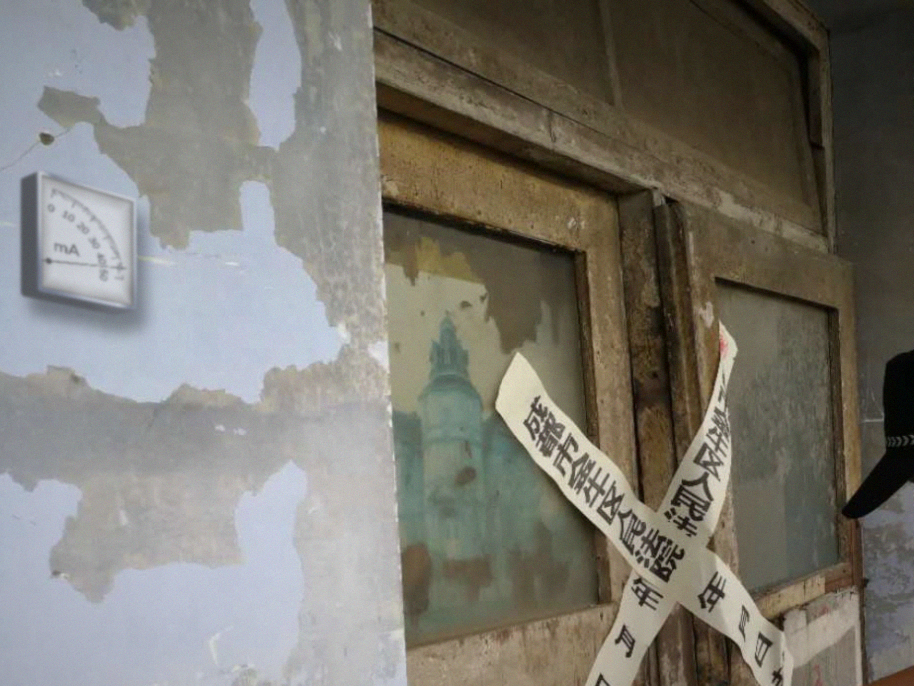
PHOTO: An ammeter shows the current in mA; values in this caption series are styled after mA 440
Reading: mA 45
